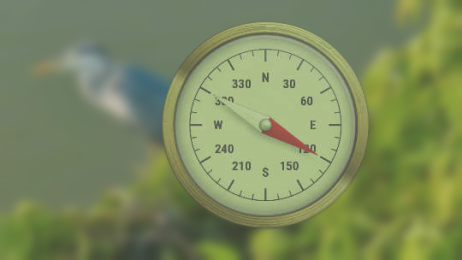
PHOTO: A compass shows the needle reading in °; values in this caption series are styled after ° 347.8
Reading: ° 120
